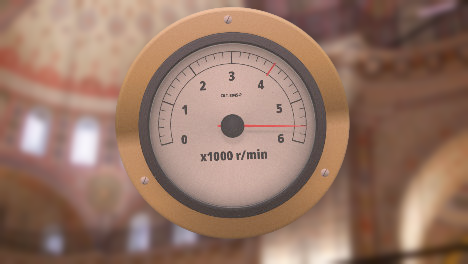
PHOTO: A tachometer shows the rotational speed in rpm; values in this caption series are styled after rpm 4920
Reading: rpm 5600
